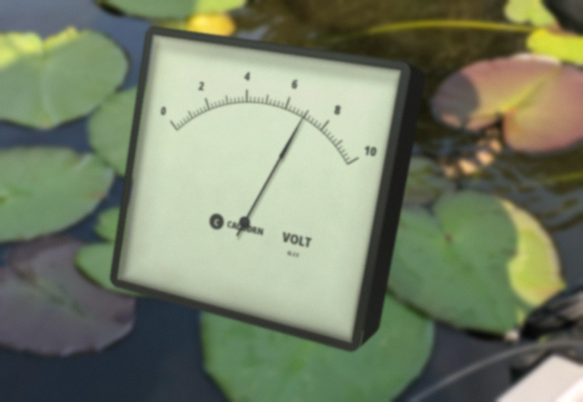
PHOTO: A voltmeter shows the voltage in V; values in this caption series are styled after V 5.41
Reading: V 7
